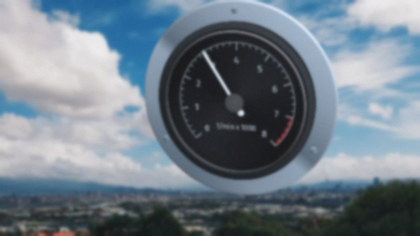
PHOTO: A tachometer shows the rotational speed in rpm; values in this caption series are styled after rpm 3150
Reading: rpm 3000
